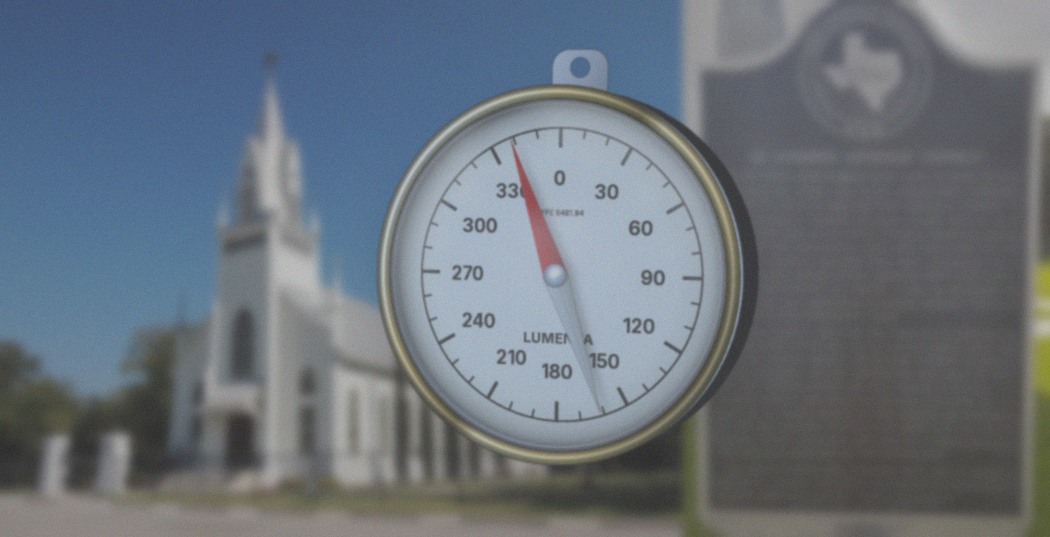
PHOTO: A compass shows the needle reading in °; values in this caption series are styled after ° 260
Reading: ° 340
